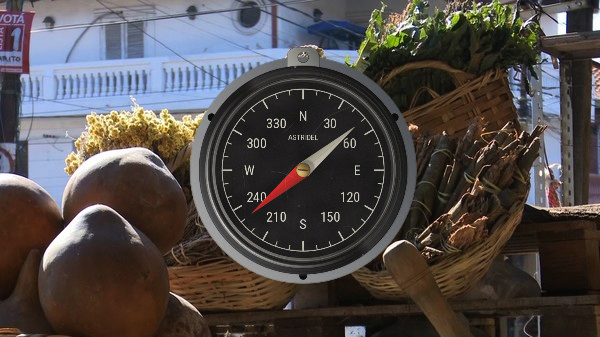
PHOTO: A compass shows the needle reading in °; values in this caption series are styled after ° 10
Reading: ° 230
